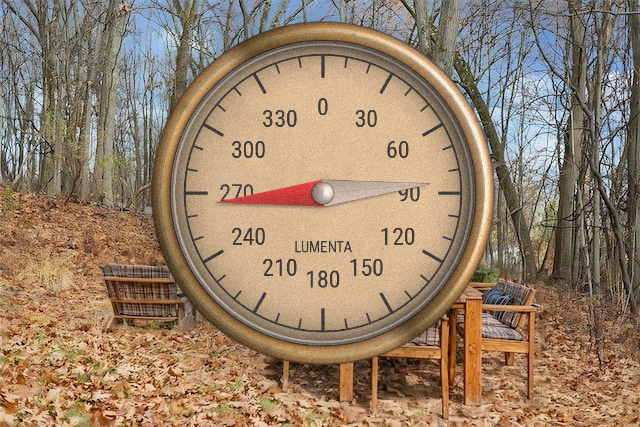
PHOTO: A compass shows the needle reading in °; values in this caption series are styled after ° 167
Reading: ° 265
